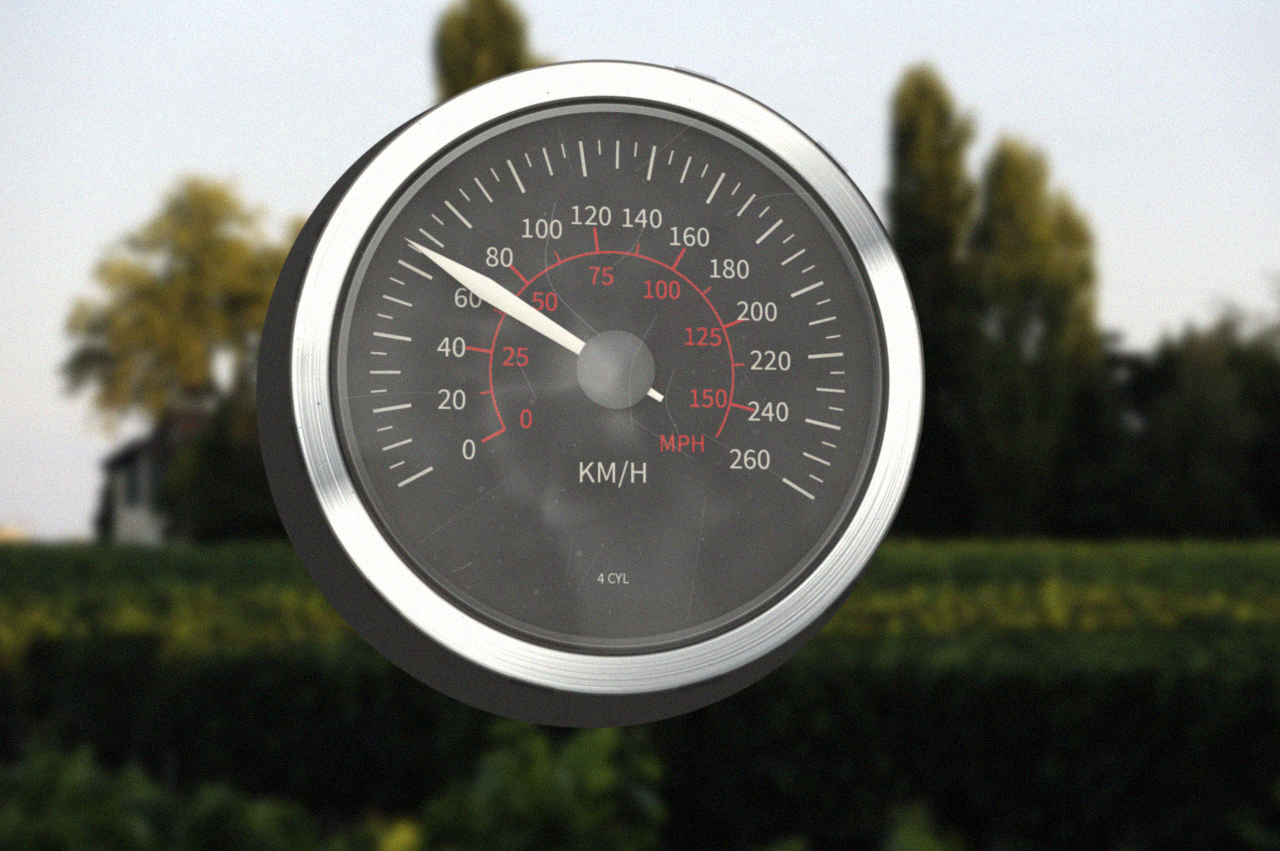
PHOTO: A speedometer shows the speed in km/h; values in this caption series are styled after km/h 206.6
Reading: km/h 65
